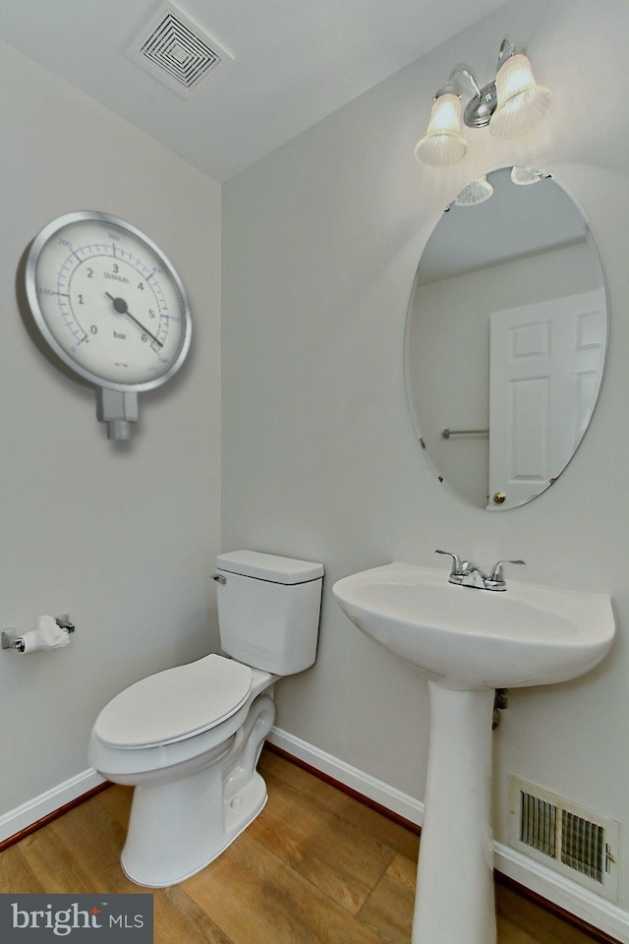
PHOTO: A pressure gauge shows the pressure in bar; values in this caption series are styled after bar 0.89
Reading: bar 5.8
